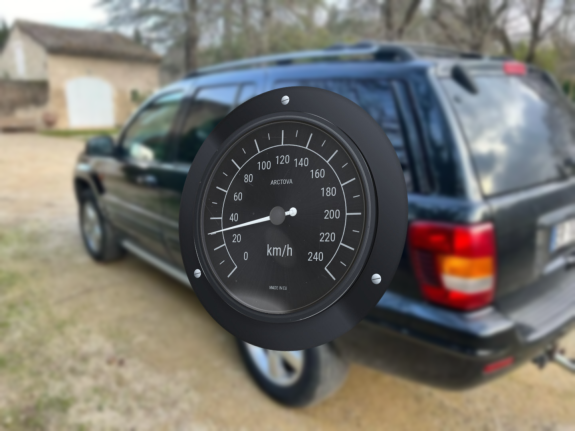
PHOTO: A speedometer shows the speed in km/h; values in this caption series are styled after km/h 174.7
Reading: km/h 30
